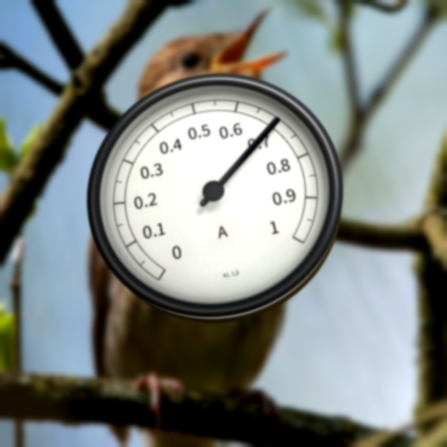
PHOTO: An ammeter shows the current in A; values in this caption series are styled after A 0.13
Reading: A 0.7
